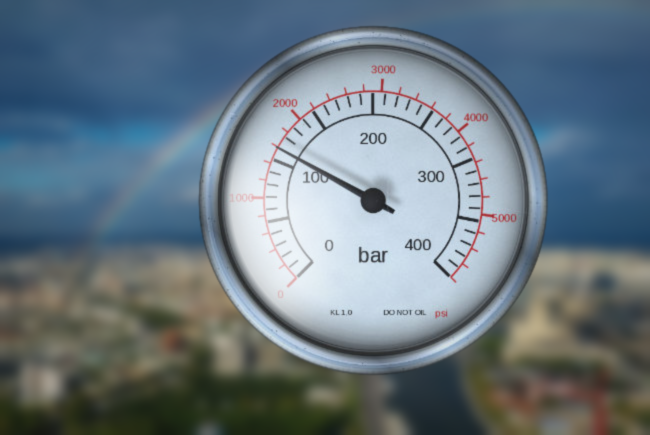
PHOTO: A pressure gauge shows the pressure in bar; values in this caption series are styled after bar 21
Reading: bar 110
